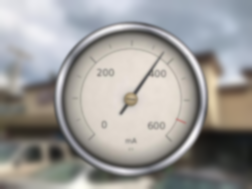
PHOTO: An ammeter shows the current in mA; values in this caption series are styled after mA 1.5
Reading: mA 375
